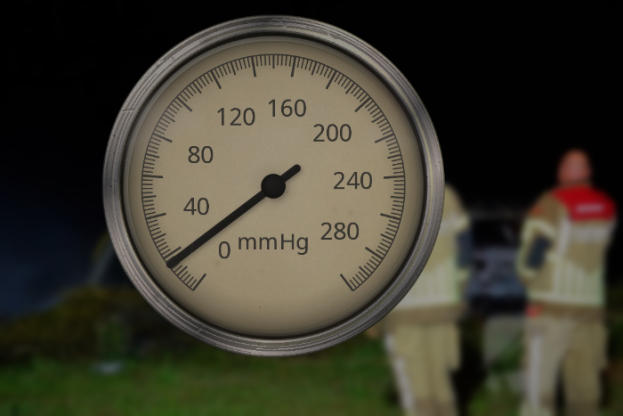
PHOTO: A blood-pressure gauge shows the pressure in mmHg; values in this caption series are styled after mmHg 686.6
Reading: mmHg 16
